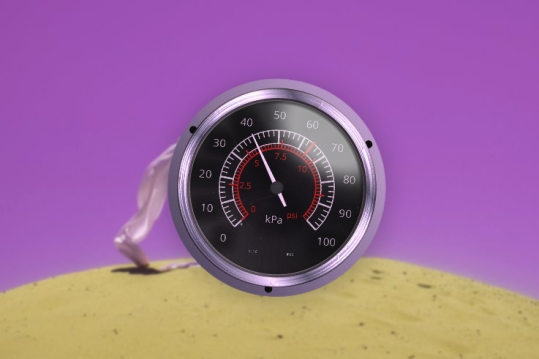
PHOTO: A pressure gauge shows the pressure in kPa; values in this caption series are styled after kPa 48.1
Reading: kPa 40
